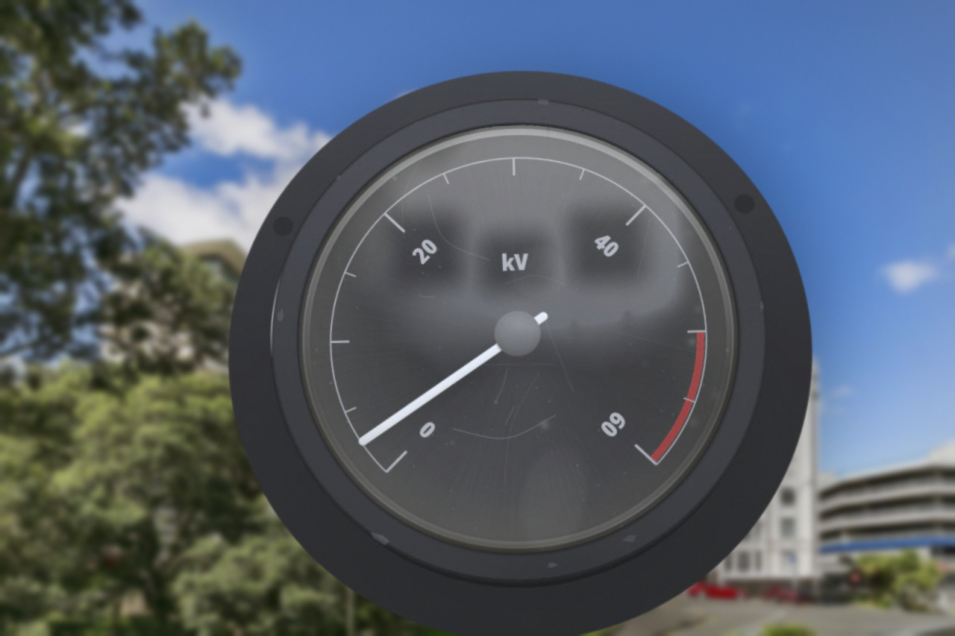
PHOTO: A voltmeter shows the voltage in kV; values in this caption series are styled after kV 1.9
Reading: kV 2.5
